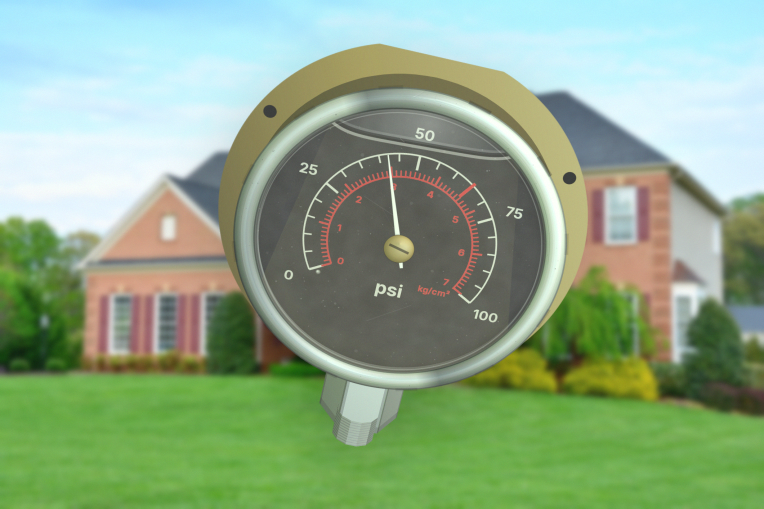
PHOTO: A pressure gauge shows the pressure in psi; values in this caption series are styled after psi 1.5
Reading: psi 42.5
